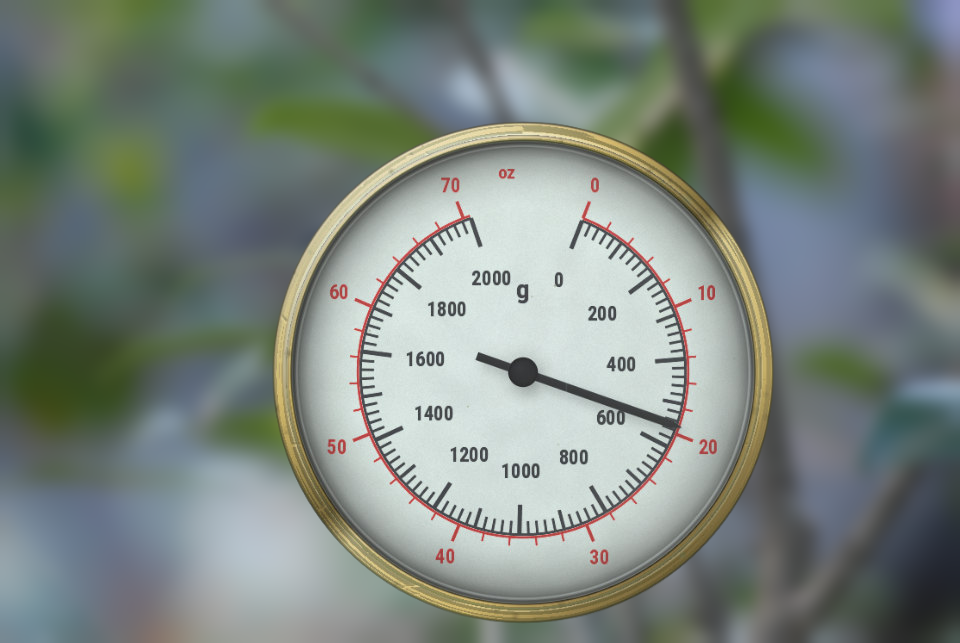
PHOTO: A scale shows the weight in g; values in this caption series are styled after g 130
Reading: g 550
